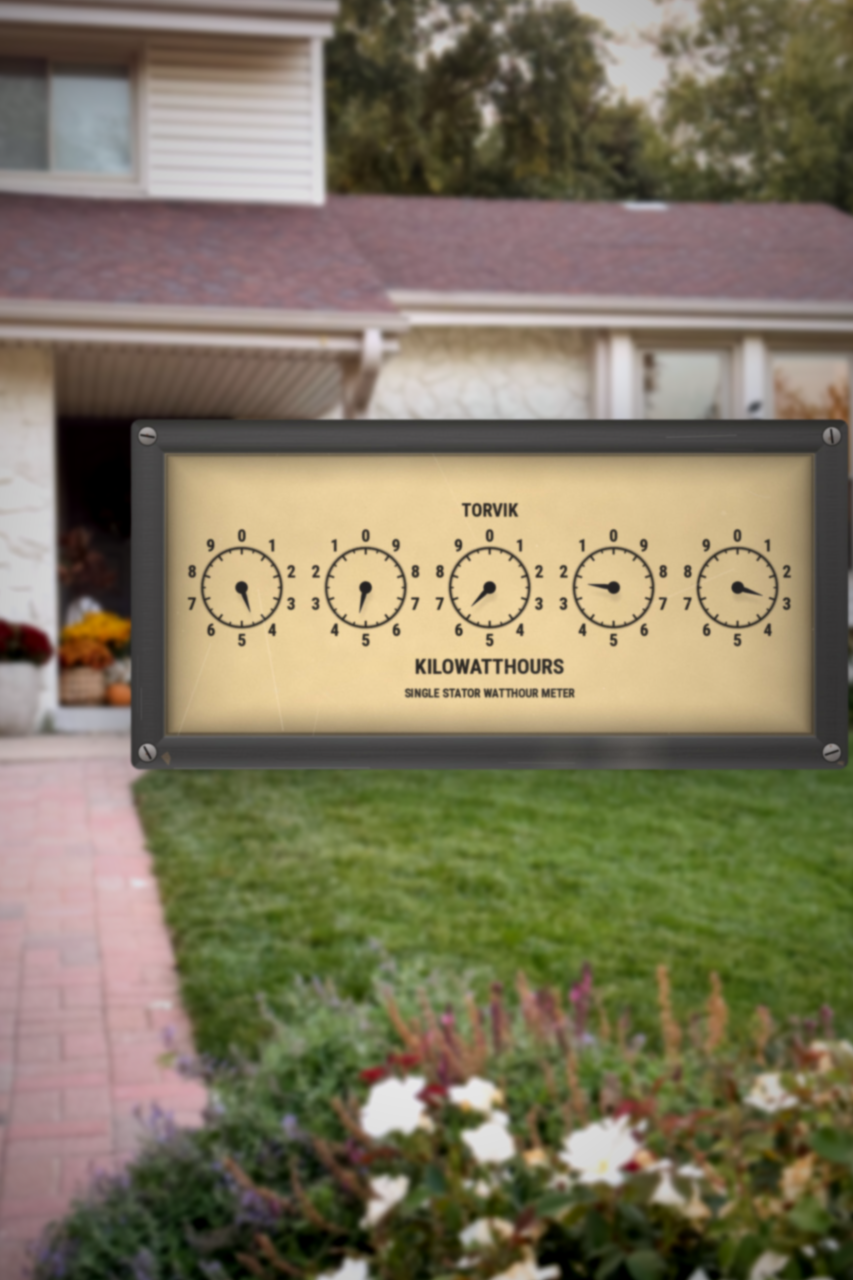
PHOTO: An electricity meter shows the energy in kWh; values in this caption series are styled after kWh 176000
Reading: kWh 44623
